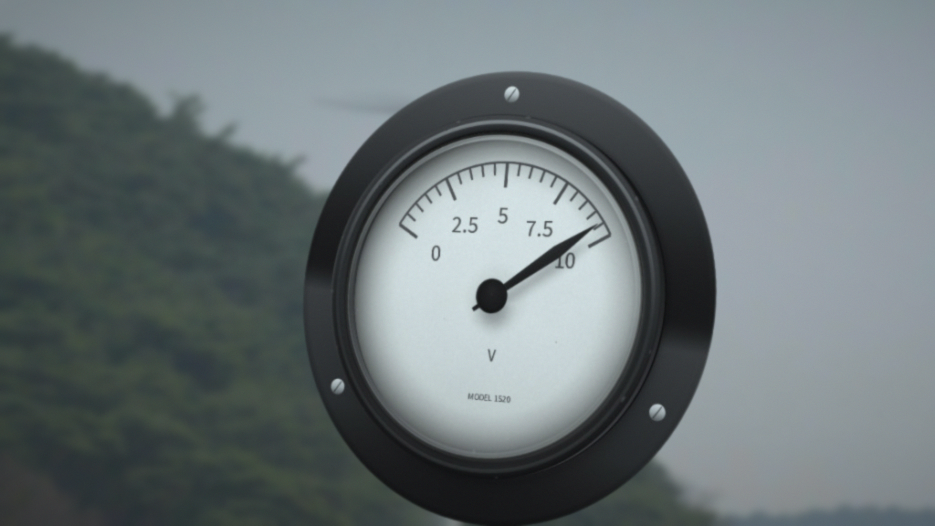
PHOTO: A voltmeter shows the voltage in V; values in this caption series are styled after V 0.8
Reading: V 9.5
